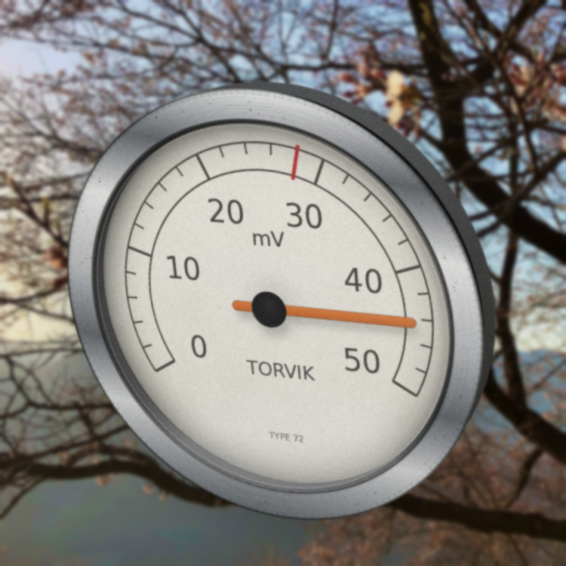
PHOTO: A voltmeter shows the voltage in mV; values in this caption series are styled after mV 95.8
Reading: mV 44
